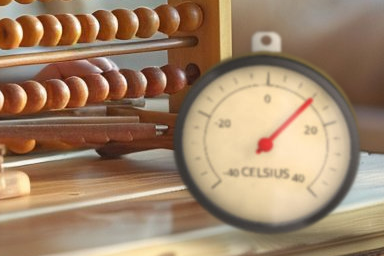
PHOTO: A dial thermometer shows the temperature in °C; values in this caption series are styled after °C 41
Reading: °C 12
